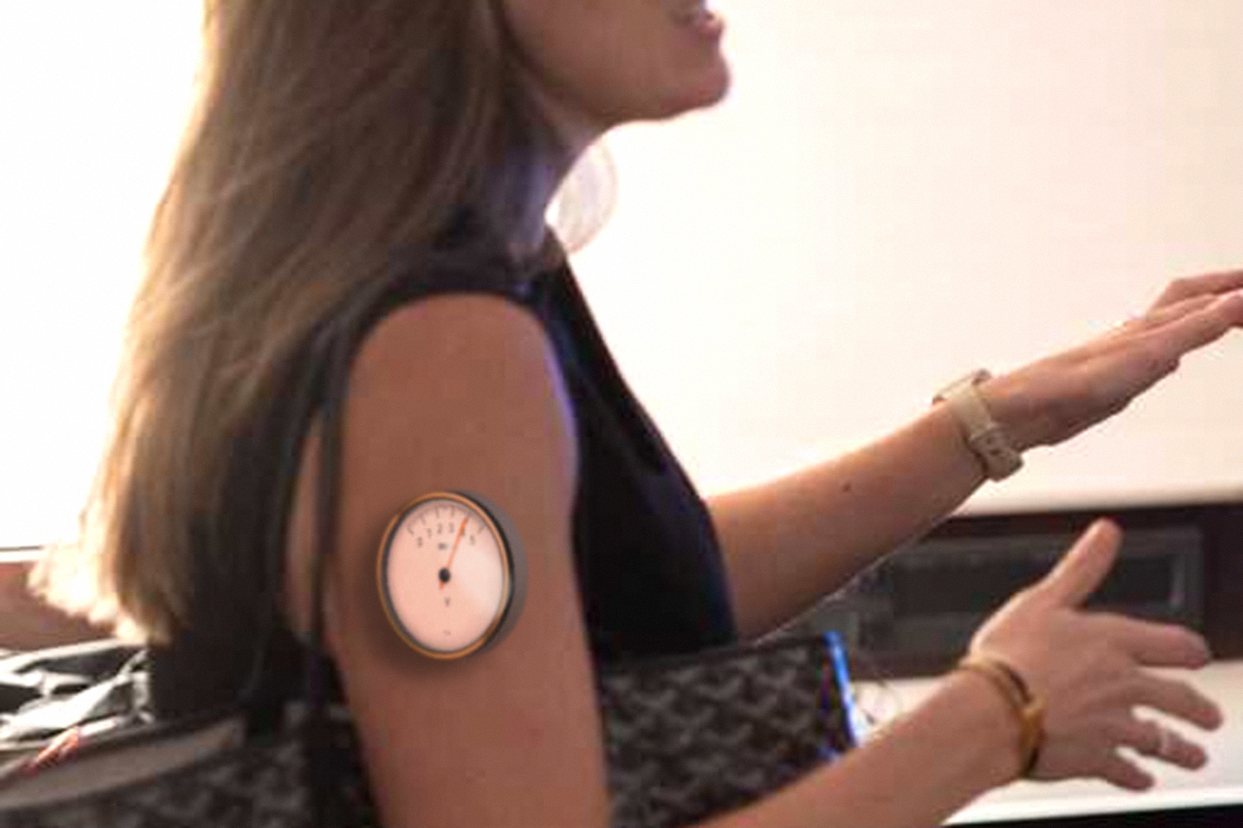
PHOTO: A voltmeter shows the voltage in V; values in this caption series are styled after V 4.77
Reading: V 4
